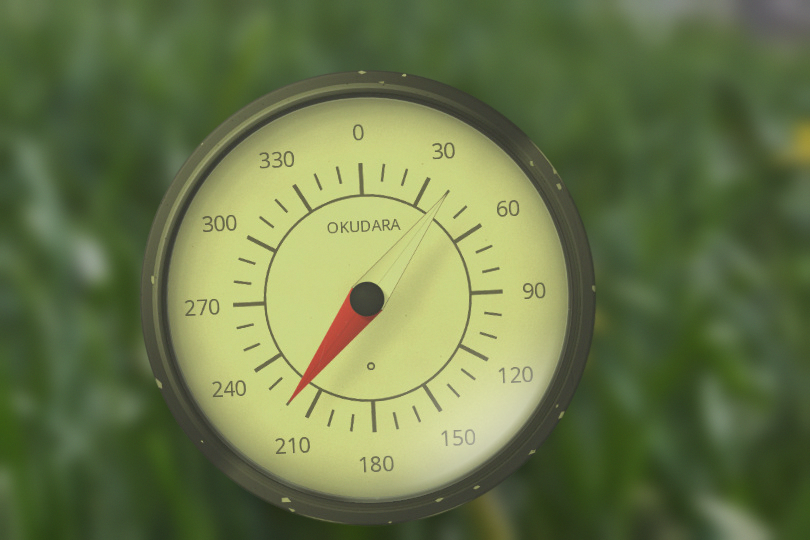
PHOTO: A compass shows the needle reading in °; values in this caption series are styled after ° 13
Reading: ° 220
